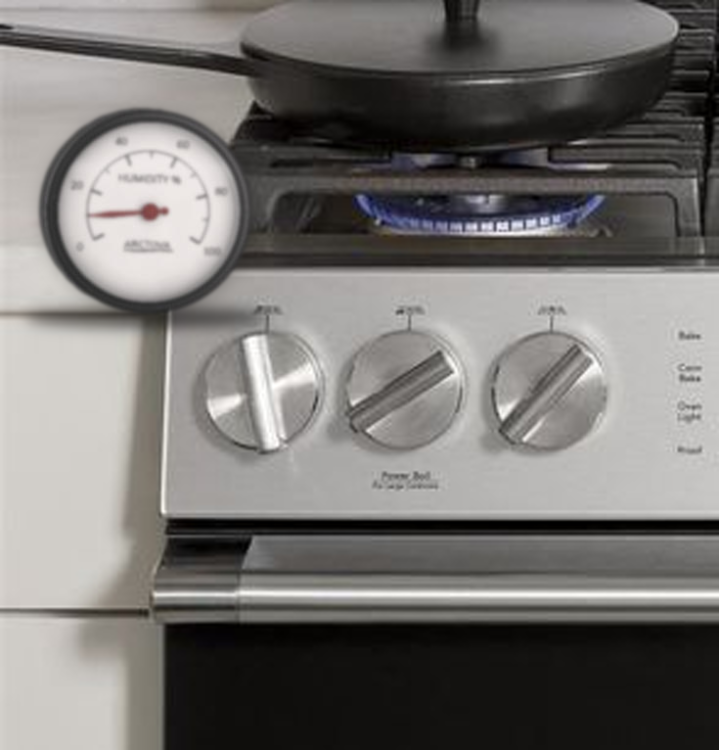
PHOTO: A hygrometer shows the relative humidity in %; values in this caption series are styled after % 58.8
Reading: % 10
